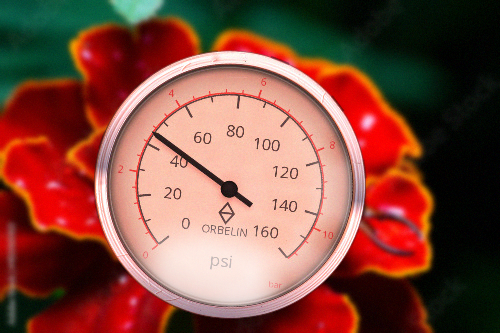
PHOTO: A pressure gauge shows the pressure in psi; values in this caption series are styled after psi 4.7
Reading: psi 45
